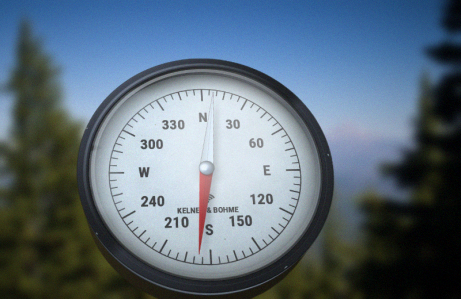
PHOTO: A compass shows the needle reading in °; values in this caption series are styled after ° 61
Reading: ° 187.5
